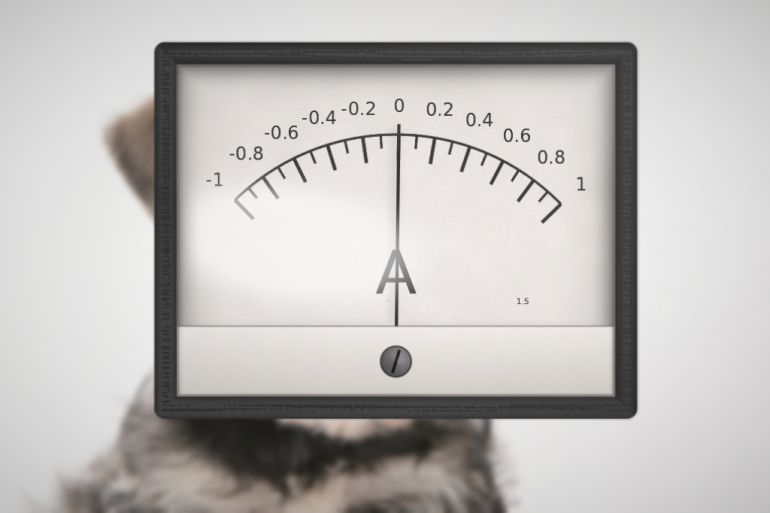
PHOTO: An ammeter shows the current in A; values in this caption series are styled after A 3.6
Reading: A 0
